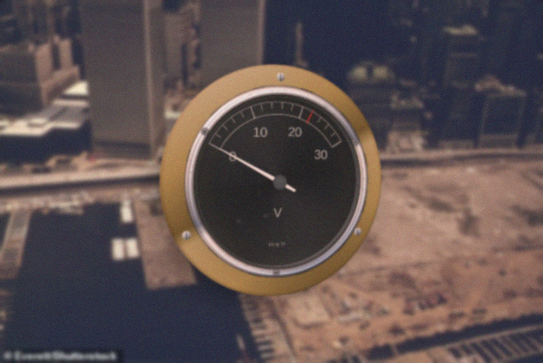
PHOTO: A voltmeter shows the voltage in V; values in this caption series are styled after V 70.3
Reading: V 0
